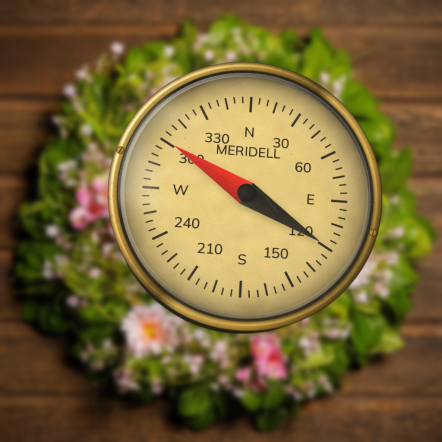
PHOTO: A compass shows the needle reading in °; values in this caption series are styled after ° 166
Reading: ° 300
